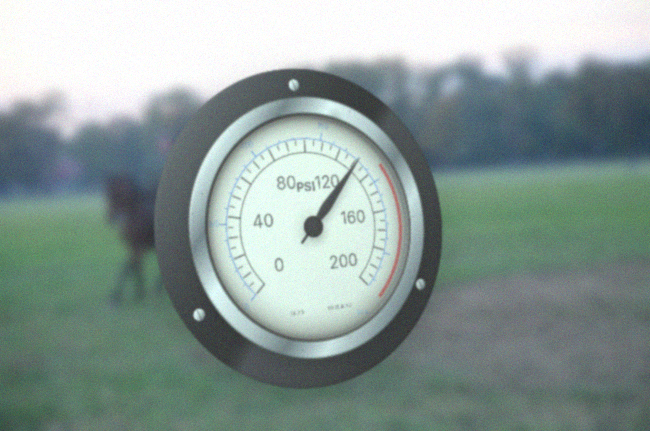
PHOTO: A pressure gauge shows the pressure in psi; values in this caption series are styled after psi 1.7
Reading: psi 130
